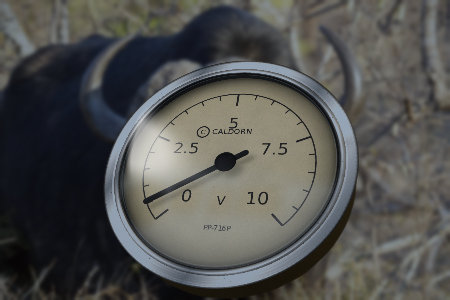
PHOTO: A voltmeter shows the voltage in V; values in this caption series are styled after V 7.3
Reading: V 0.5
